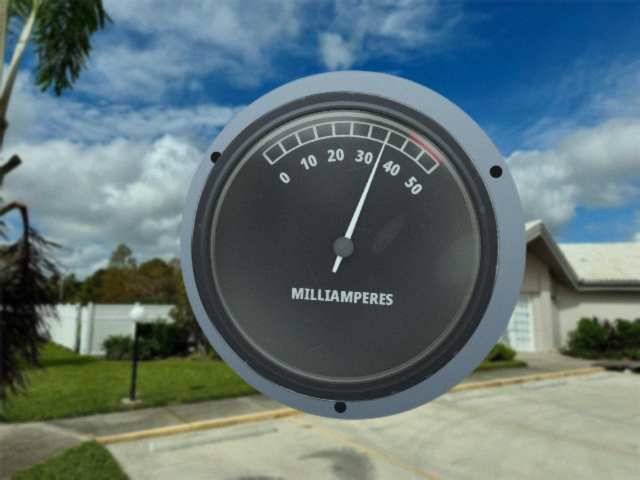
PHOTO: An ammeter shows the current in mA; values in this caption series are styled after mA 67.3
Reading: mA 35
